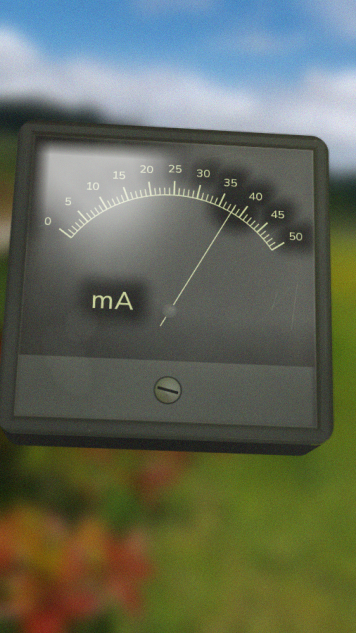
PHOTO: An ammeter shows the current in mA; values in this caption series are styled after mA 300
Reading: mA 38
